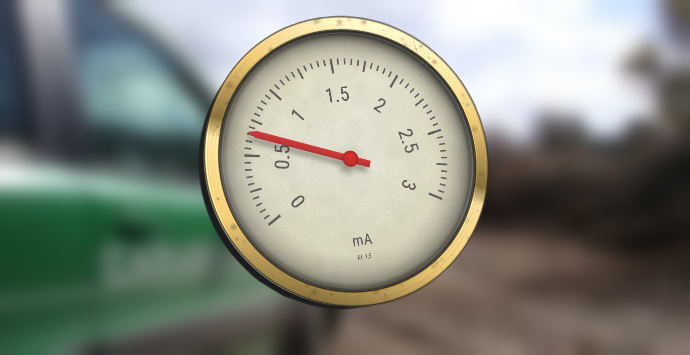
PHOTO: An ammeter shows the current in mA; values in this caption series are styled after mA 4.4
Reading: mA 0.65
